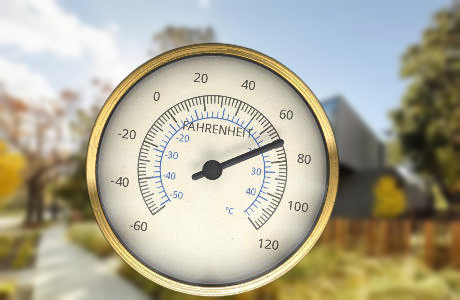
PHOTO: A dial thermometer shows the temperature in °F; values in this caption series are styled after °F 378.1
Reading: °F 70
